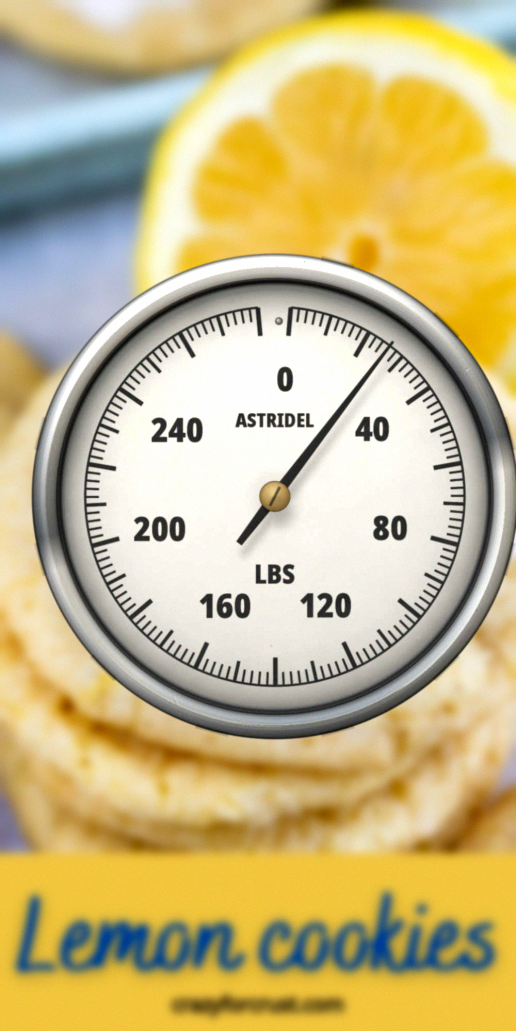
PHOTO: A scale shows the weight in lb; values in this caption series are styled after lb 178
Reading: lb 26
